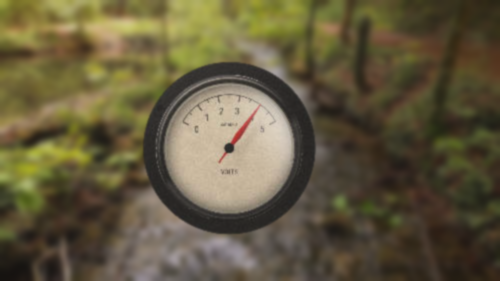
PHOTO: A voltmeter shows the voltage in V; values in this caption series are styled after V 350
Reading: V 4
